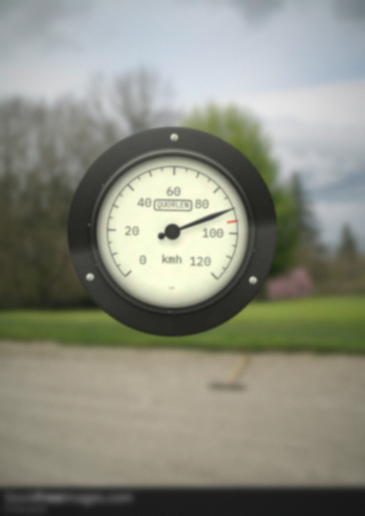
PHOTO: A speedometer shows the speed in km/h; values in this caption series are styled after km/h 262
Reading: km/h 90
